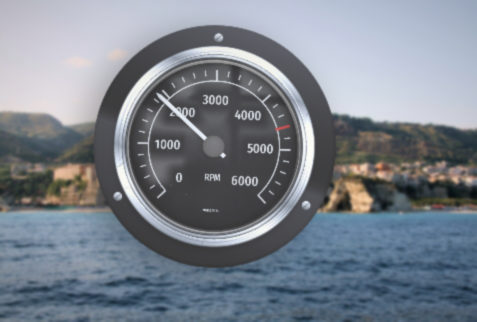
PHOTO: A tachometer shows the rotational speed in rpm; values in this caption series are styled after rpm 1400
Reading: rpm 1900
